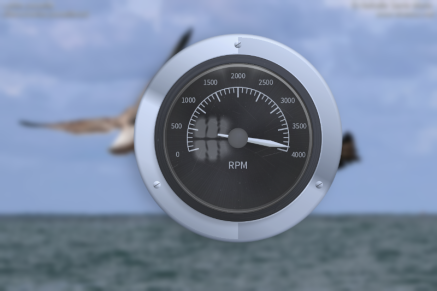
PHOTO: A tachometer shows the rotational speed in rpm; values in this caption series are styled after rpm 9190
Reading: rpm 3900
